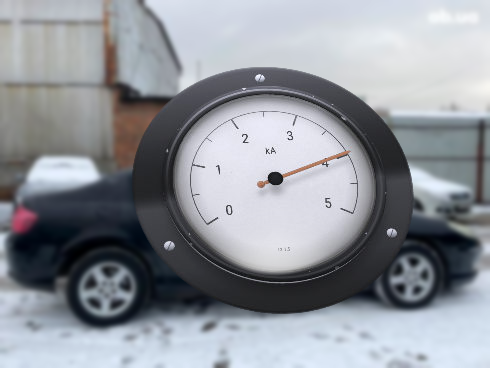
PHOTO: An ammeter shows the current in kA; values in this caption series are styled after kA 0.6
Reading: kA 4
